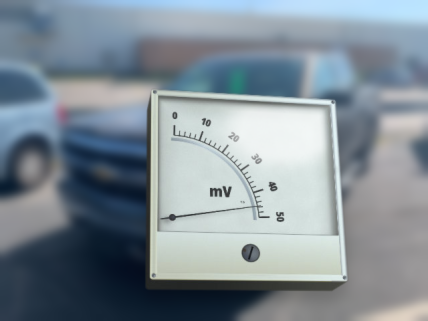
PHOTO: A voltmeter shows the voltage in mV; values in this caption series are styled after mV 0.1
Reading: mV 46
